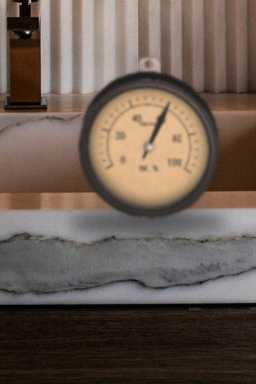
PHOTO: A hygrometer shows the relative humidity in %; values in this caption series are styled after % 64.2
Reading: % 60
